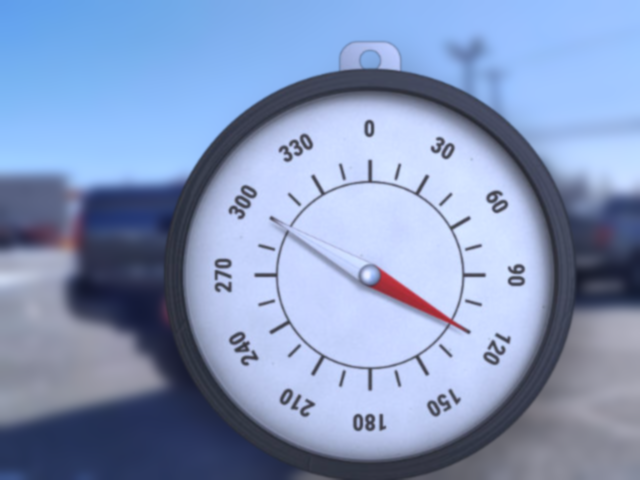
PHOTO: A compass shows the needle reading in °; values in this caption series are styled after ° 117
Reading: ° 120
